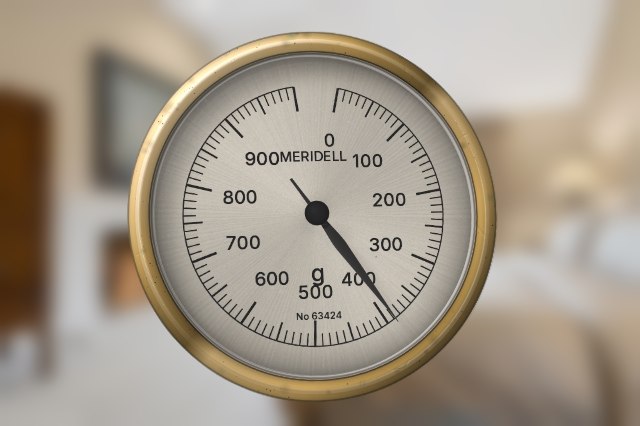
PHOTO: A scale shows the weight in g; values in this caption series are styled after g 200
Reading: g 390
